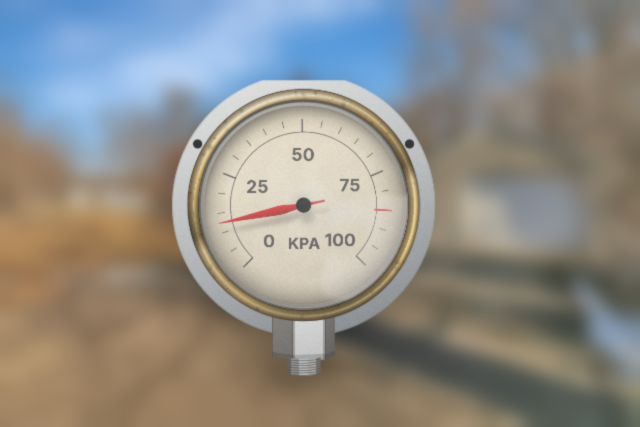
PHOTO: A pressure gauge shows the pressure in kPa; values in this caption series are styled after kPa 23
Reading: kPa 12.5
